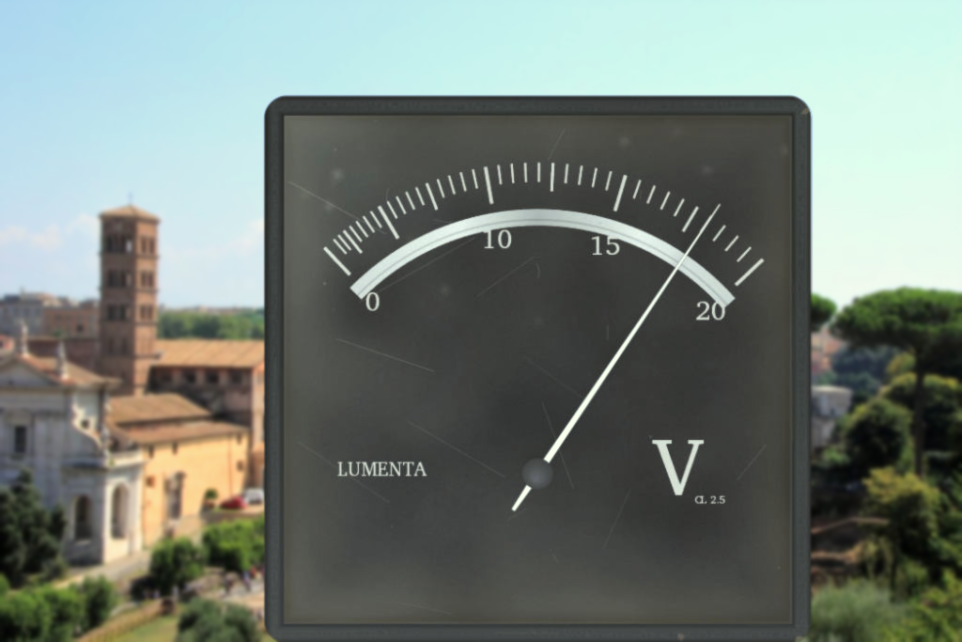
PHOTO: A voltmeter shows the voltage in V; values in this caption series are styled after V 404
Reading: V 18
